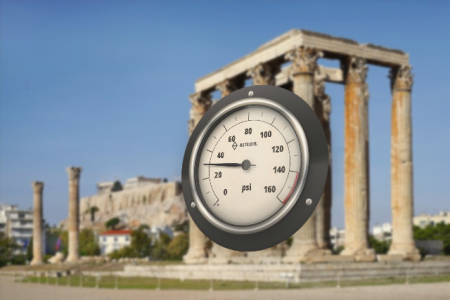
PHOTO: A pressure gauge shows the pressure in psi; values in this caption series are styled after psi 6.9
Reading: psi 30
